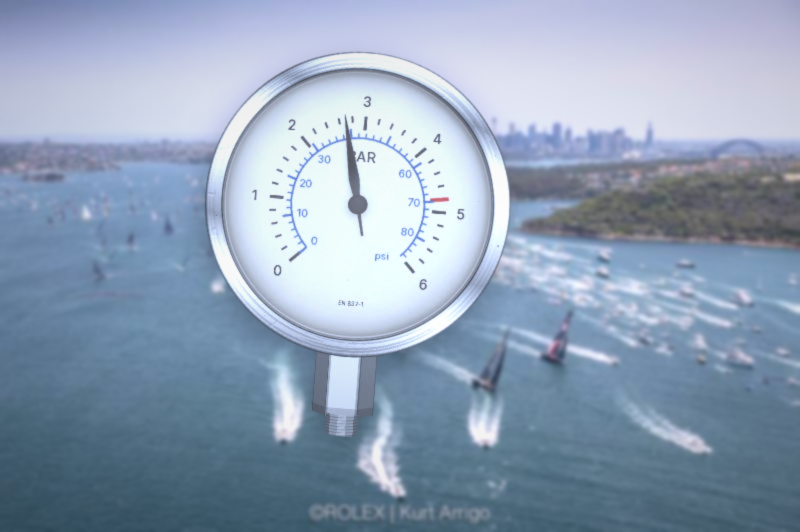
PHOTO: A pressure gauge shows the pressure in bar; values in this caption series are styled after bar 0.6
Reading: bar 2.7
